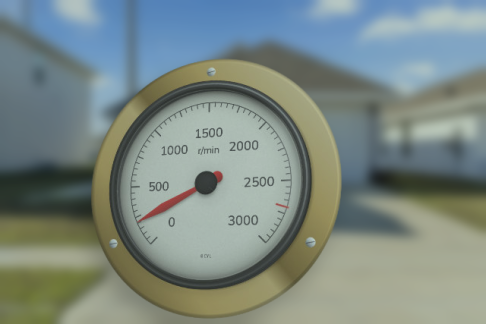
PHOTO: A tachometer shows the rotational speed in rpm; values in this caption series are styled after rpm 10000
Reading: rpm 200
